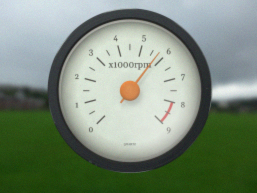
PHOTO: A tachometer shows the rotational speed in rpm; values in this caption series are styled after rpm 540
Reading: rpm 5750
